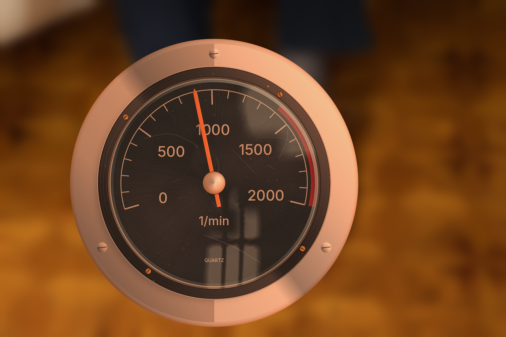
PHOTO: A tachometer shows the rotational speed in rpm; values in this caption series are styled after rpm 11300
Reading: rpm 900
